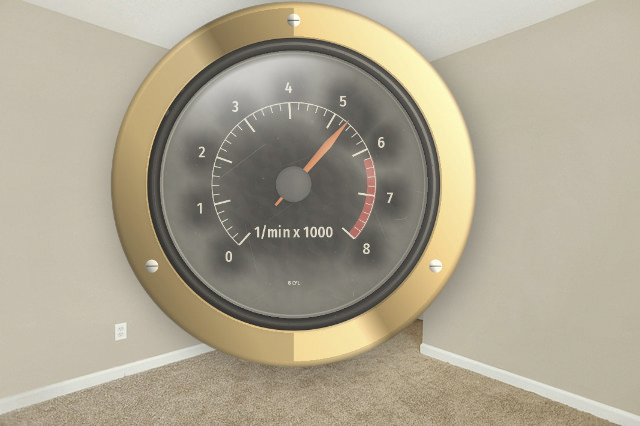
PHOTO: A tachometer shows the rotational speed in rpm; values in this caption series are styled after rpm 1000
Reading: rpm 5300
